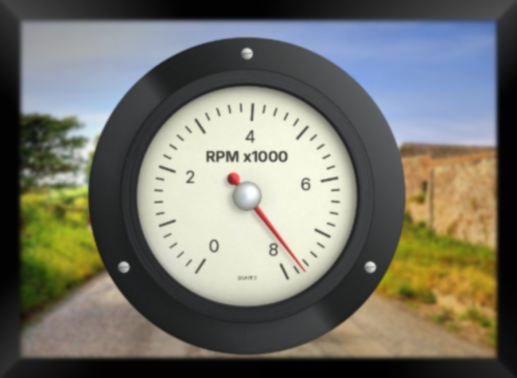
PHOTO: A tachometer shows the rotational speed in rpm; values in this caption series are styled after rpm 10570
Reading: rpm 7700
